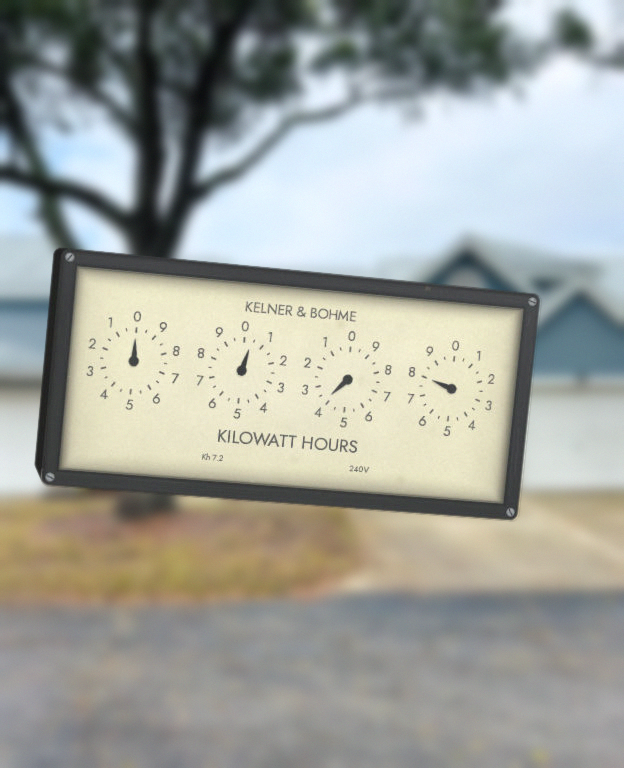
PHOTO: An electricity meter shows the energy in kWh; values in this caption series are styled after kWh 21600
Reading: kWh 38
